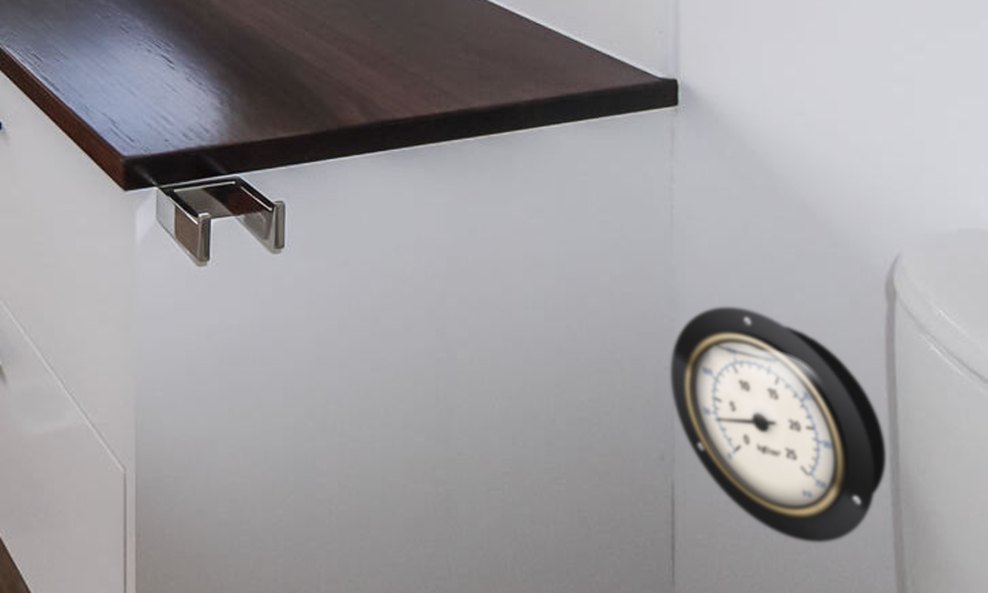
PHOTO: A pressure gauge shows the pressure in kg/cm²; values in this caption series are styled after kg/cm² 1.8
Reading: kg/cm² 3
